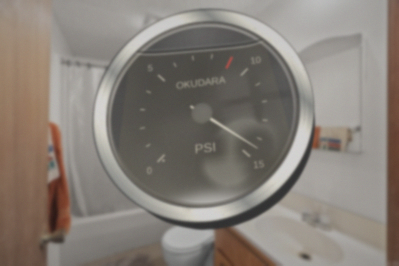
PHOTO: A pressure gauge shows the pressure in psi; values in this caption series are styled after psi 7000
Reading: psi 14.5
